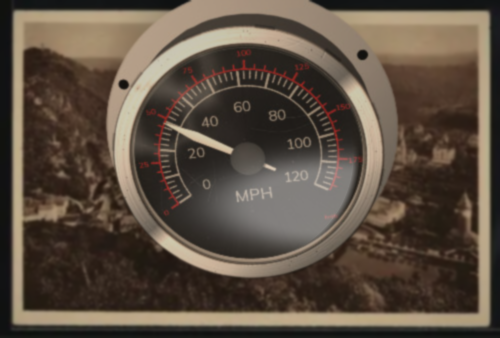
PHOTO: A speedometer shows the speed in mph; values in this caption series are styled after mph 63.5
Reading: mph 30
